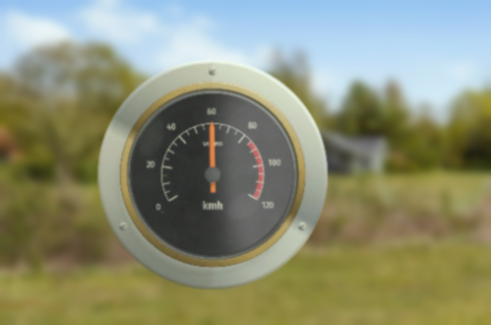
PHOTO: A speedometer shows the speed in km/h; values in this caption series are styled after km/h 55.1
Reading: km/h 60
